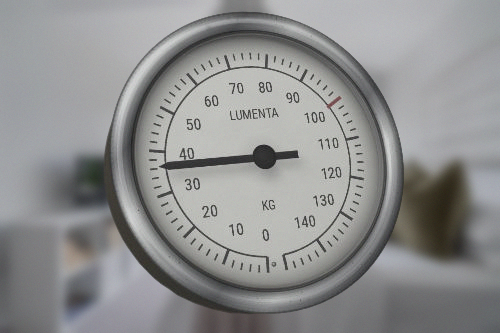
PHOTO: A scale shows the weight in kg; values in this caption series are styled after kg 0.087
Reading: kg 36
